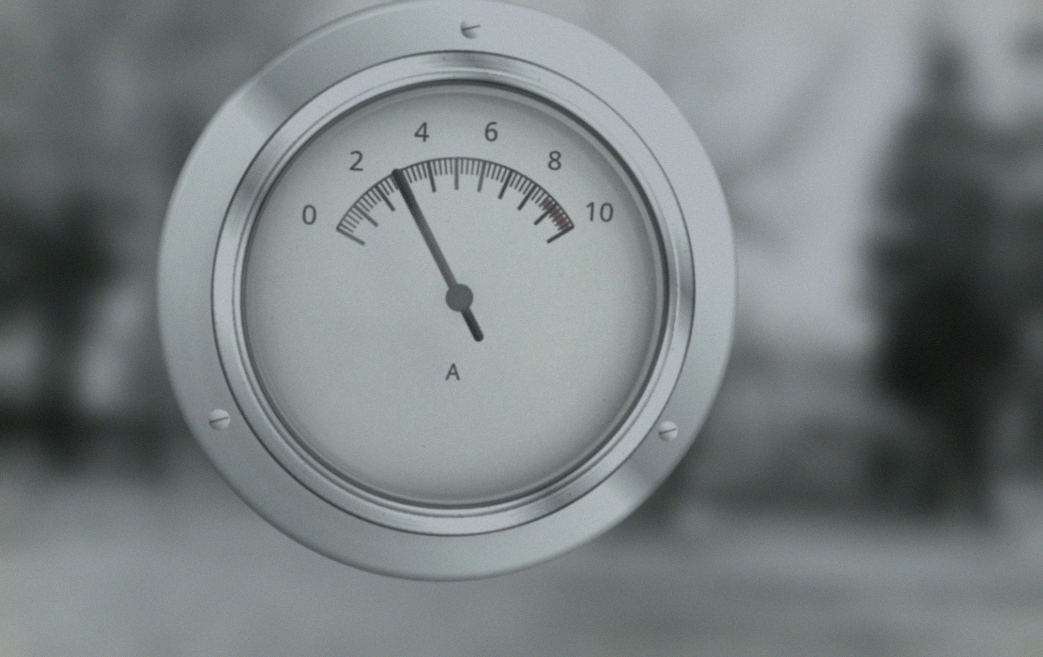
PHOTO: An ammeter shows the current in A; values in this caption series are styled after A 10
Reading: A 2.8
